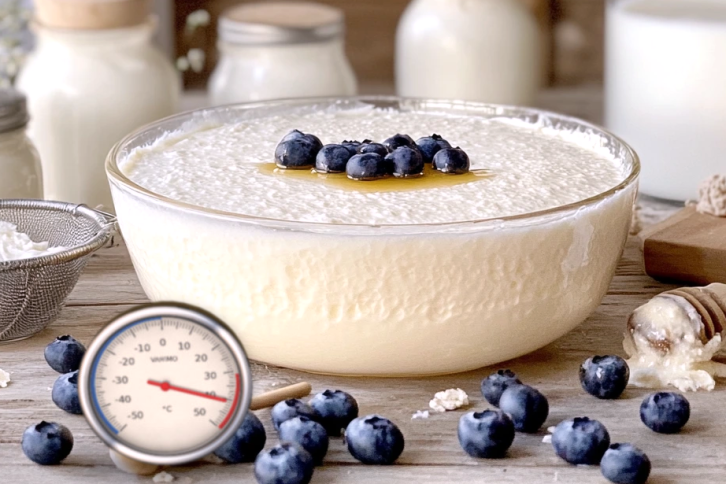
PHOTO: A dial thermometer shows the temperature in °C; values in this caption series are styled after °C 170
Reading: °C 40
